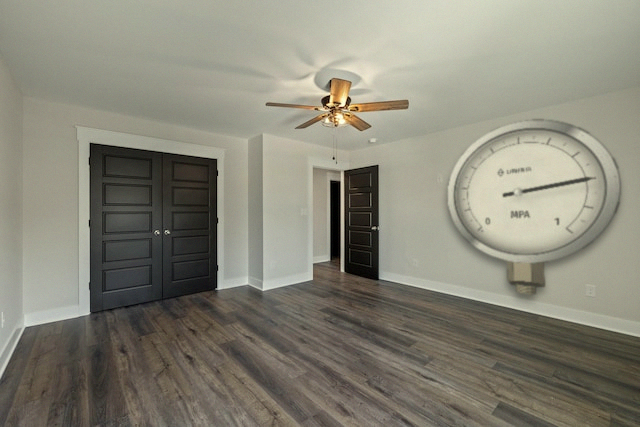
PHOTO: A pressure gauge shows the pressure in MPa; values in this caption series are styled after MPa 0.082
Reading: MPa 0.8
